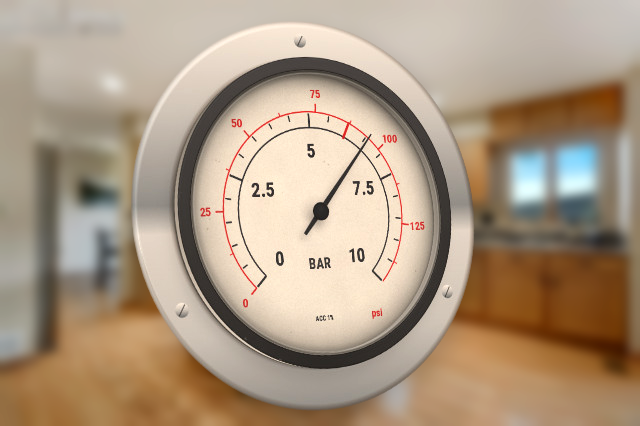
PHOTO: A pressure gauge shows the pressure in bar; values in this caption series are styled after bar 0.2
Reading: bar 6.5
